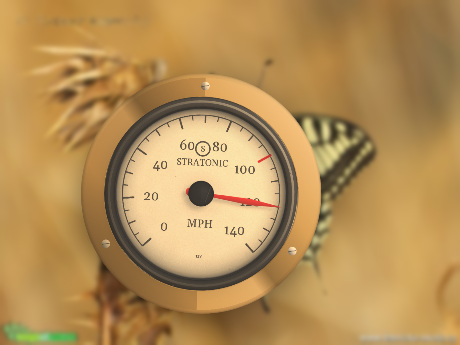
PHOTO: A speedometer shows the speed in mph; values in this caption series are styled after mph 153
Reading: mph 120
